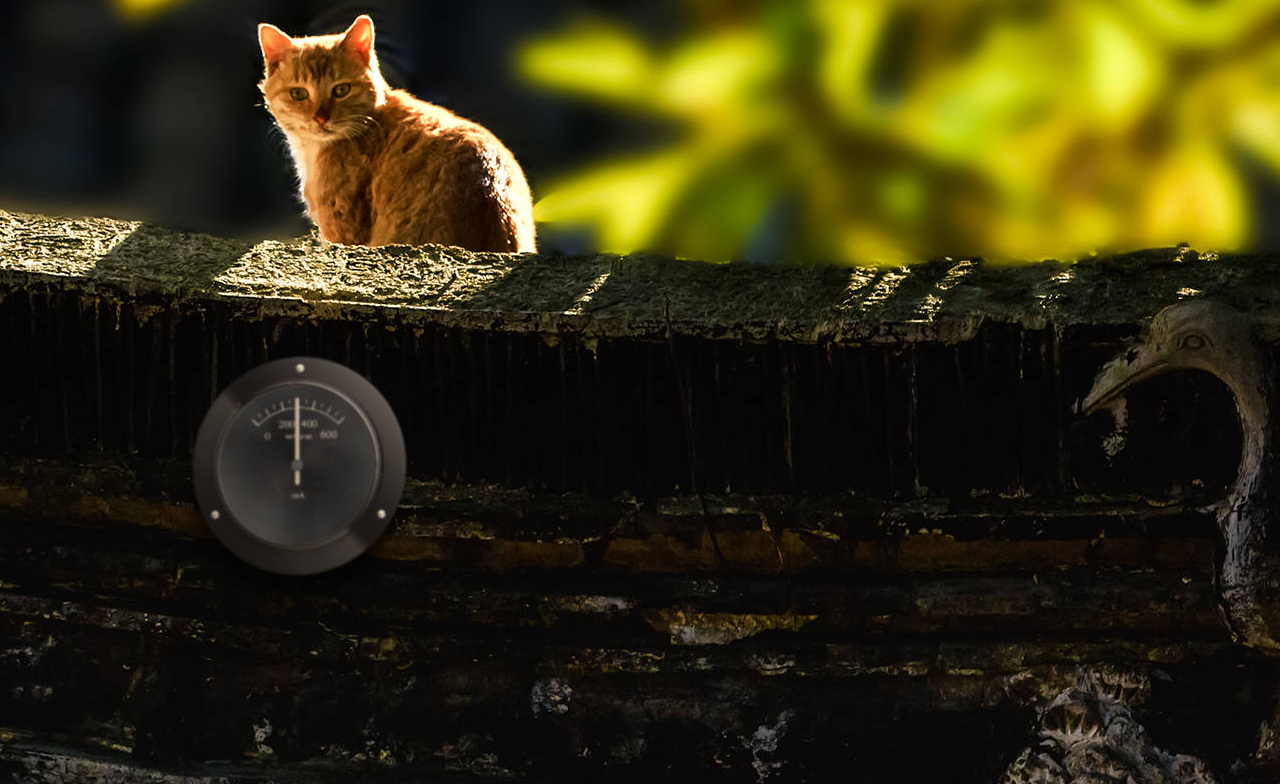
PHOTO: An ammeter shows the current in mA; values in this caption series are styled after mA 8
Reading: mA 300
